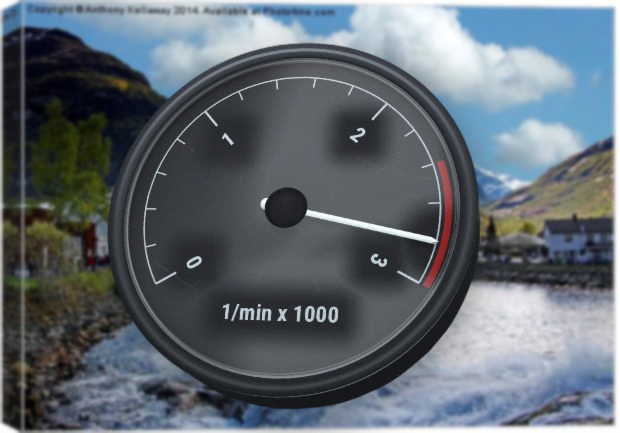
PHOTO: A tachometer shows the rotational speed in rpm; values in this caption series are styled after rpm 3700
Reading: rpm 2800
